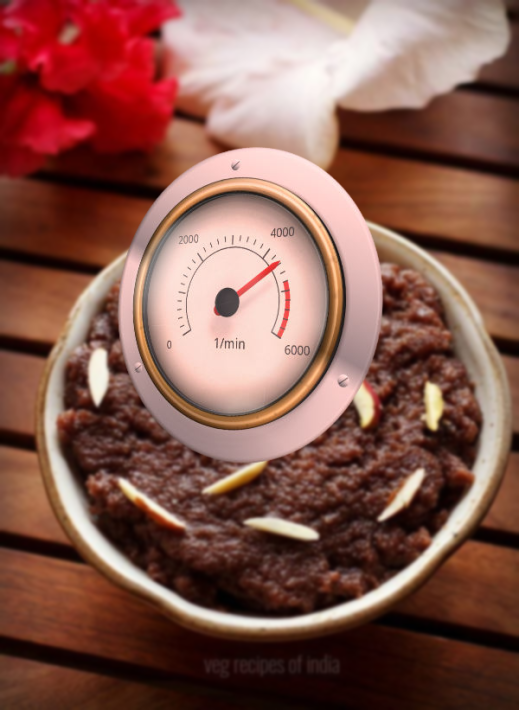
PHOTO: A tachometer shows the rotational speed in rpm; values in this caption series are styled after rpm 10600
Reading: rpm 4400
